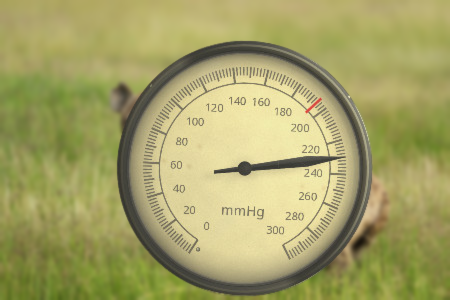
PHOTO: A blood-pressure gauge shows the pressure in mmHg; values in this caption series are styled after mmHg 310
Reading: mmHg 230
